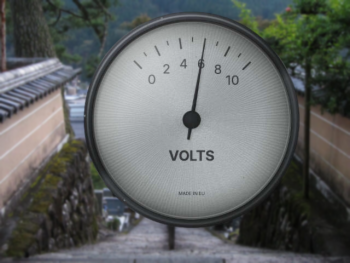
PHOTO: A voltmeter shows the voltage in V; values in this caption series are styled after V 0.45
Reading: V 6
